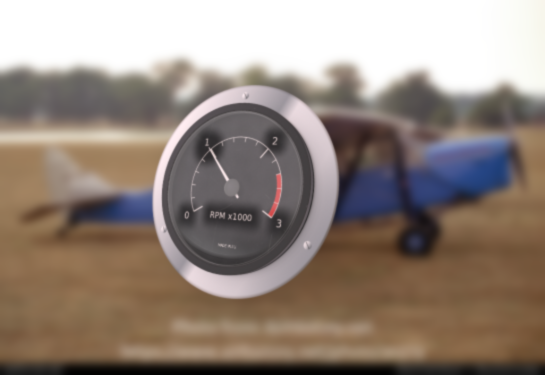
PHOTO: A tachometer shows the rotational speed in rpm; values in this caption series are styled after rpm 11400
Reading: rpm 1000
